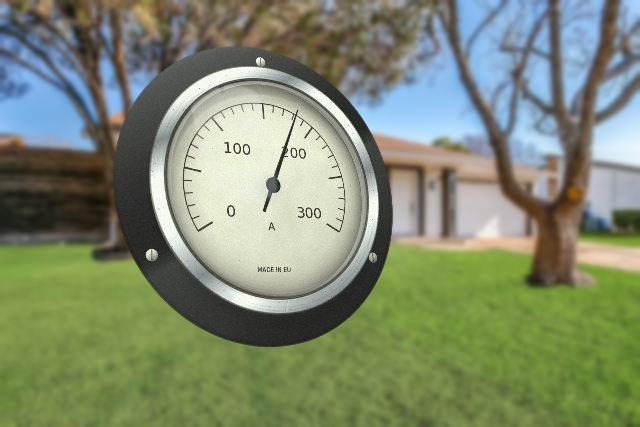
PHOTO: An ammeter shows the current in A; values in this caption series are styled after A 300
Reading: A 180
